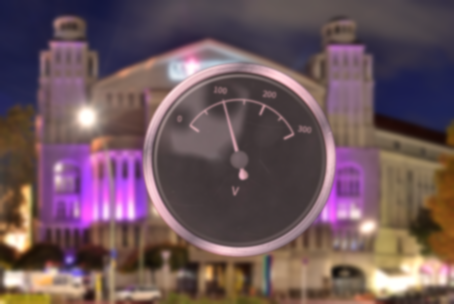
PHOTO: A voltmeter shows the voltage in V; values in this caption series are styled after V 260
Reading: V 100
